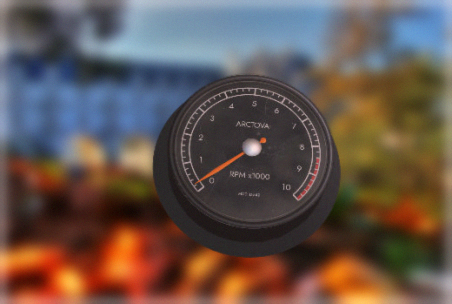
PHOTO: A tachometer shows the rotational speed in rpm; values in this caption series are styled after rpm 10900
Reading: rpm 200
